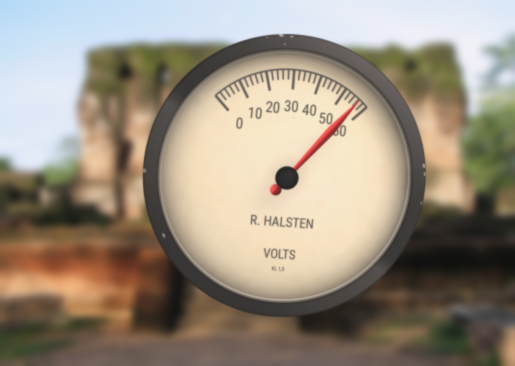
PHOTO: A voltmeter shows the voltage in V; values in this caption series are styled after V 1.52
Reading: V 56
